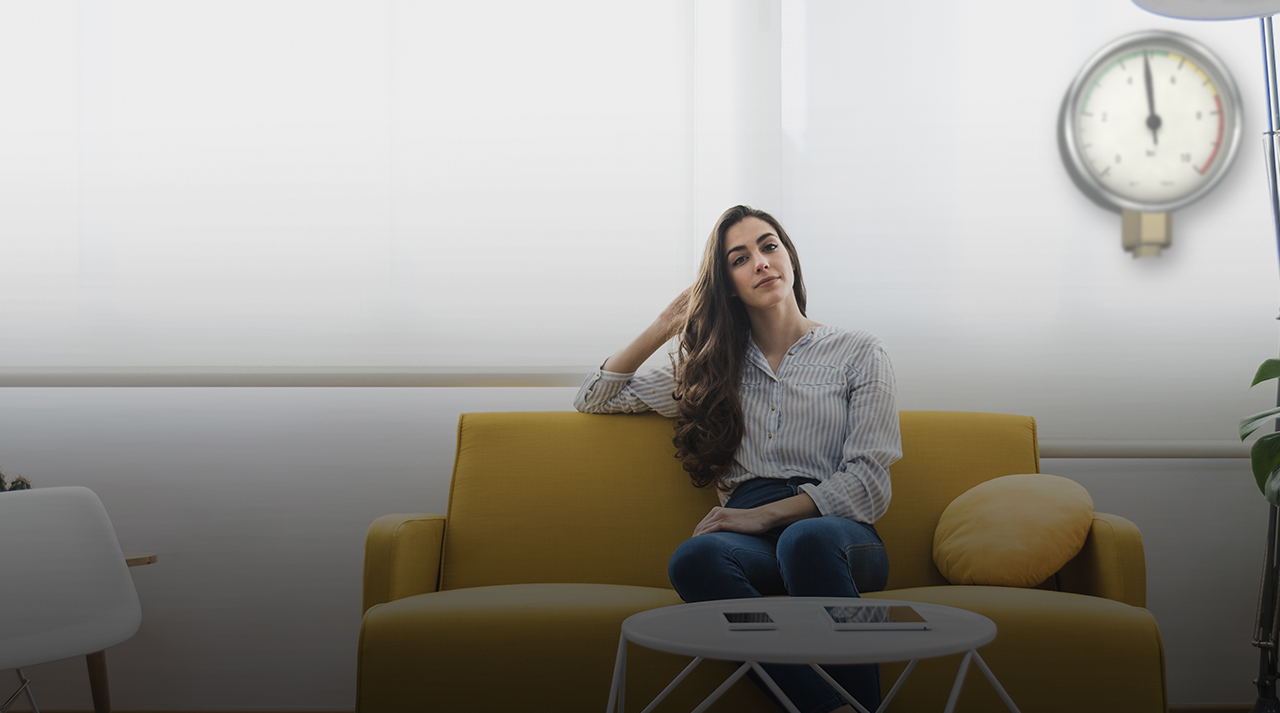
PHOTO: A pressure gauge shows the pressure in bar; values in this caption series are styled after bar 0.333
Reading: bar 4.75
